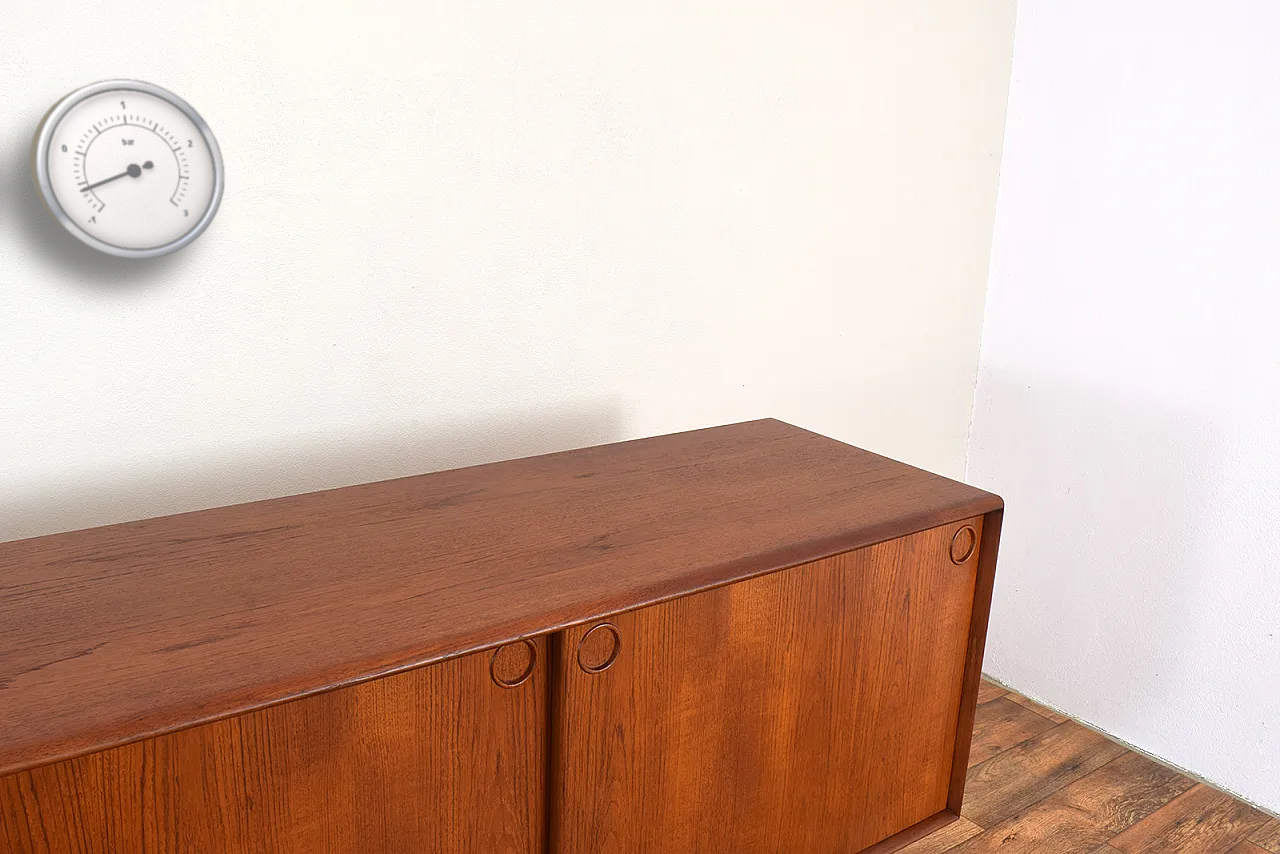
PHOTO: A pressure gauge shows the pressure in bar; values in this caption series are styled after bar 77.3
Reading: bar -0.6
